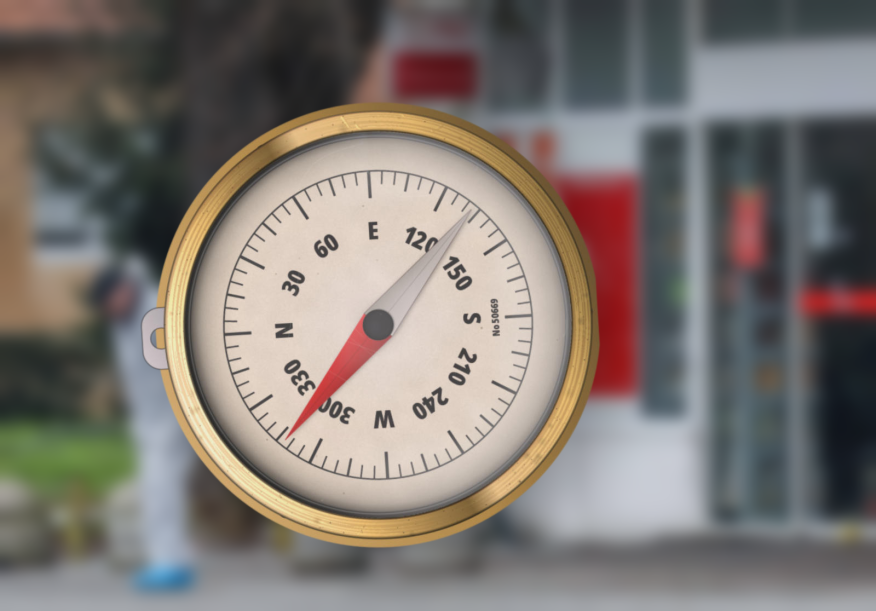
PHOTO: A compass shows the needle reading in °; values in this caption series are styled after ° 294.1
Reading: ° 312.5
